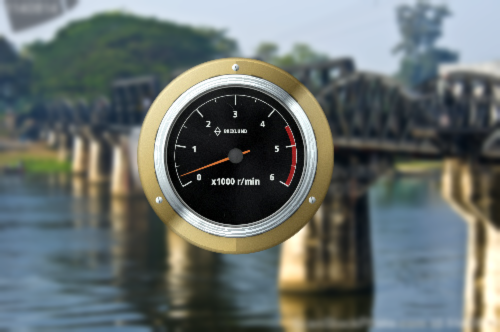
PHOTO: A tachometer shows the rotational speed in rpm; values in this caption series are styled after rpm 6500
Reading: rpm 250
